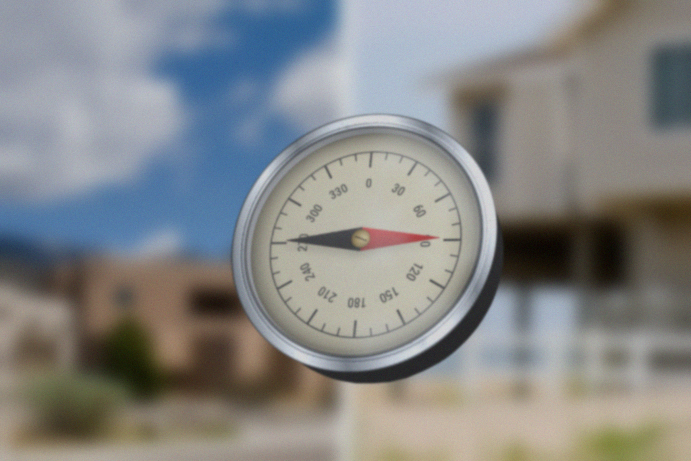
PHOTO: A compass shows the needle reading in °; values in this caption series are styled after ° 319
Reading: ° 90
